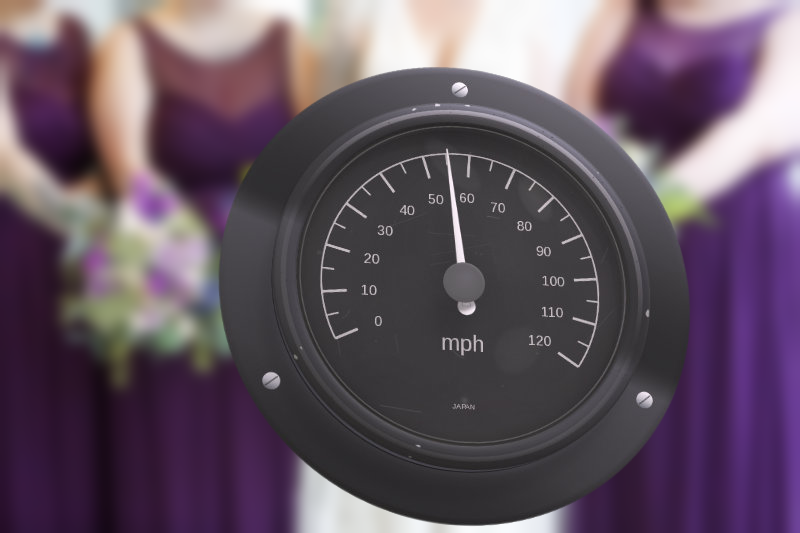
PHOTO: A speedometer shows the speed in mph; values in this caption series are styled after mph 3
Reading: mph 55
